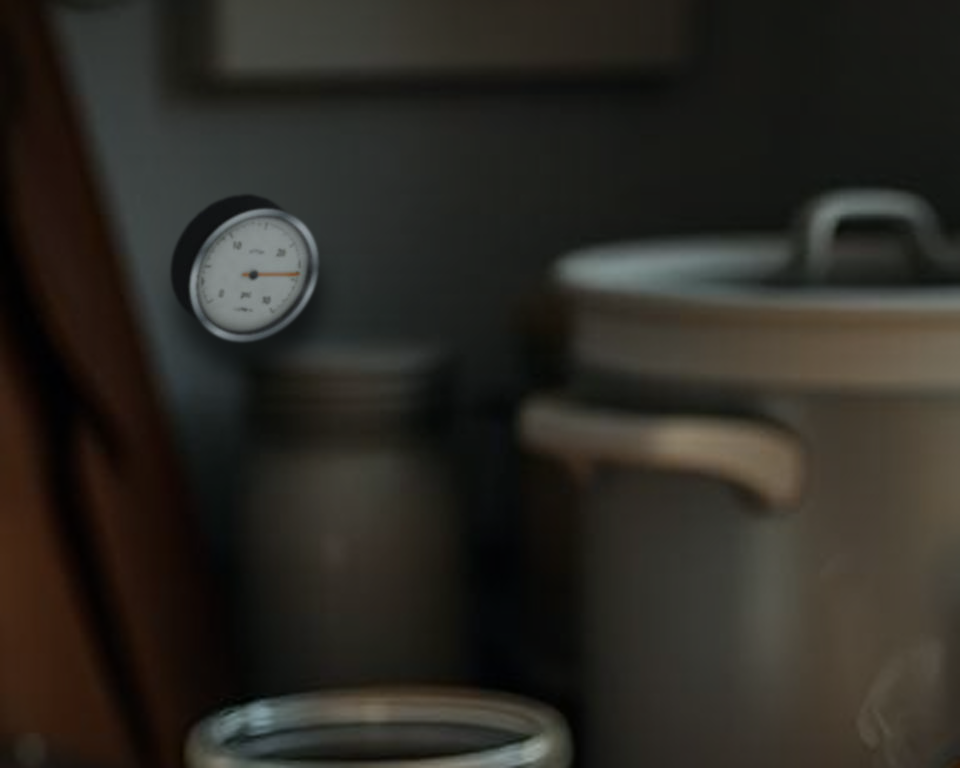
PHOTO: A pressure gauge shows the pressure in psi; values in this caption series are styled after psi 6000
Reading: psi 24
